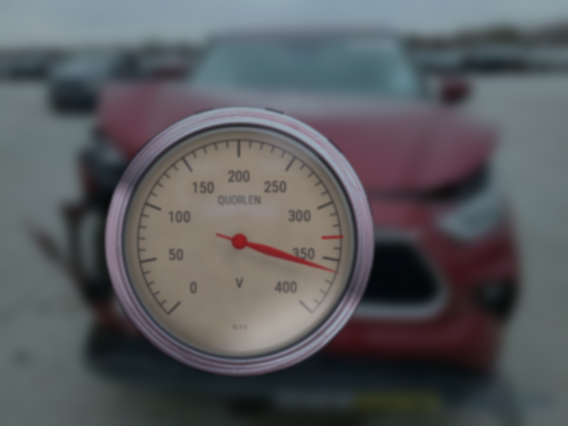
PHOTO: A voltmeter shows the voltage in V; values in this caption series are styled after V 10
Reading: V 360
